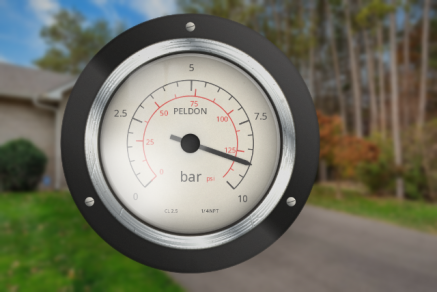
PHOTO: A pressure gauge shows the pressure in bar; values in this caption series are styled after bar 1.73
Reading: bar 9
